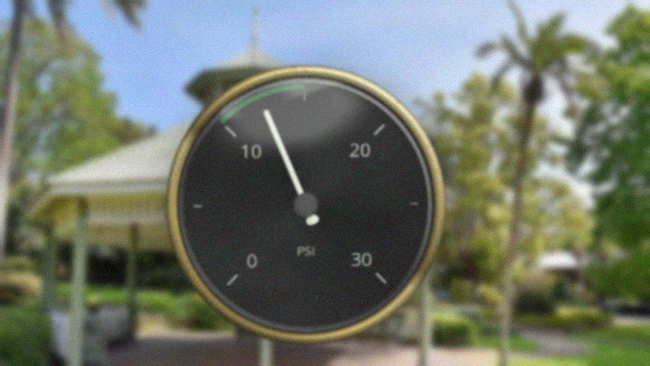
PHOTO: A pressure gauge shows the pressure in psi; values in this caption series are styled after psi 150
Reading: psi 12.5
